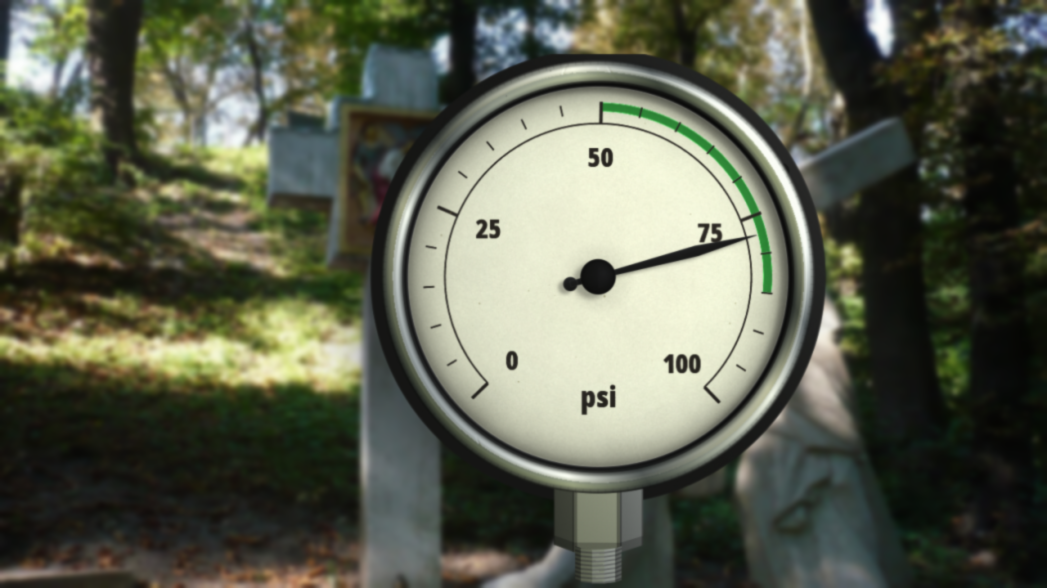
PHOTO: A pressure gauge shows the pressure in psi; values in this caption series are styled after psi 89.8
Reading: psi 77.5
